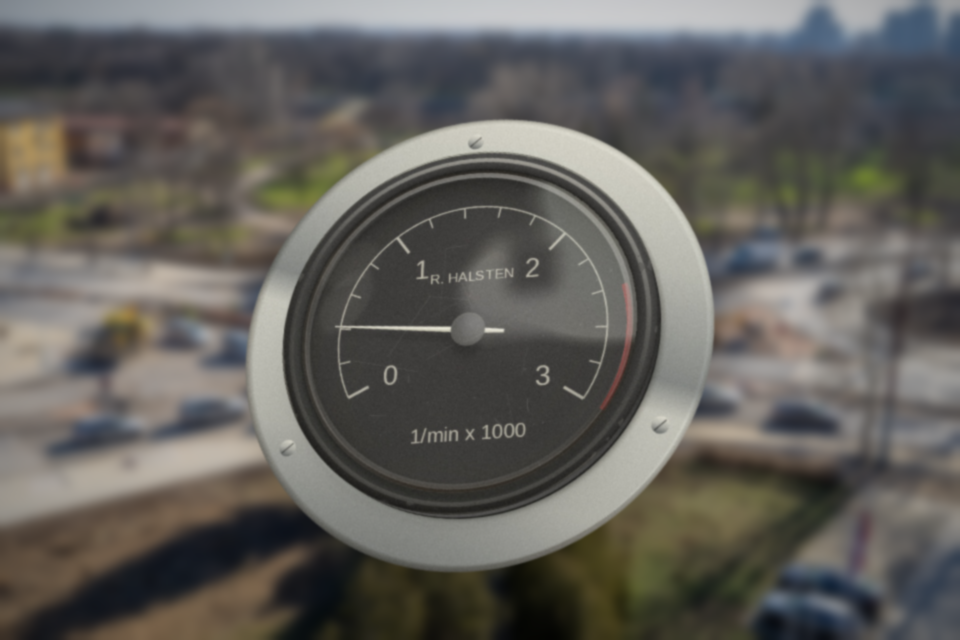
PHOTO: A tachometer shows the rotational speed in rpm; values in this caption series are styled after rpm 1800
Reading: rpm 400
